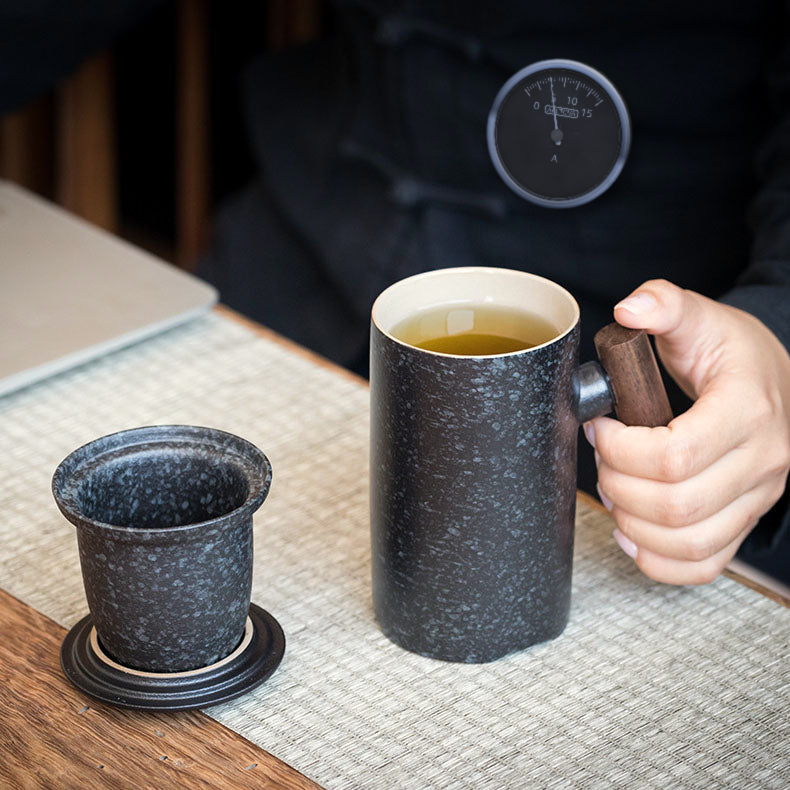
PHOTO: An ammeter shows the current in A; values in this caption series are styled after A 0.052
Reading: A 5
